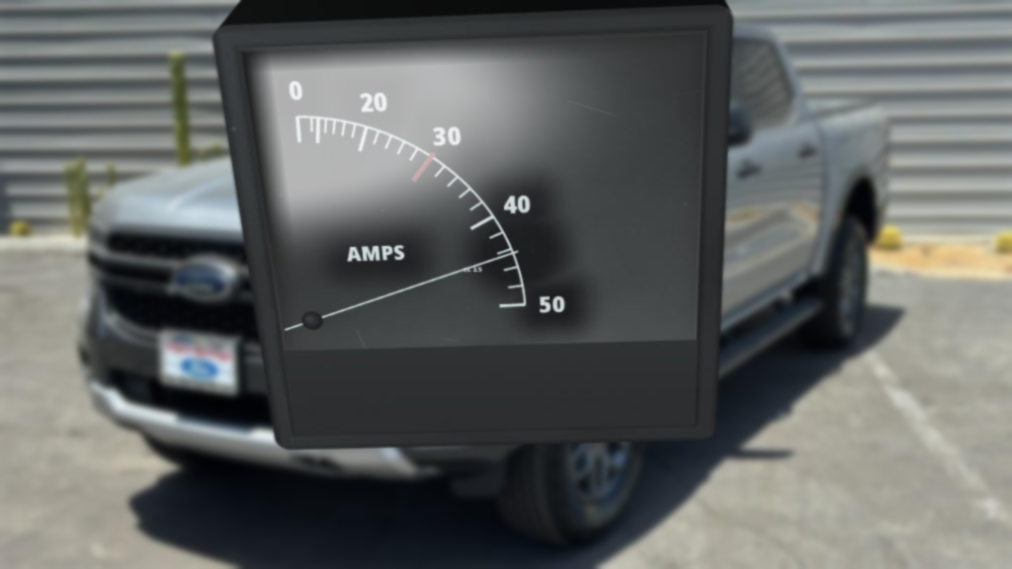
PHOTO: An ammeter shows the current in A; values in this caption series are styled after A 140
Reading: A 44
